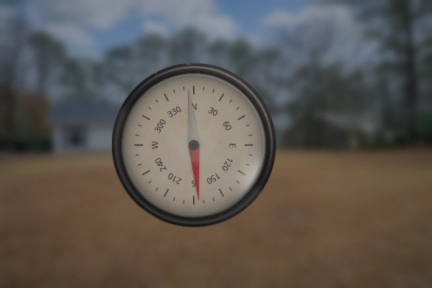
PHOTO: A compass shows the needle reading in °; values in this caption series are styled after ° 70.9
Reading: ° 175
